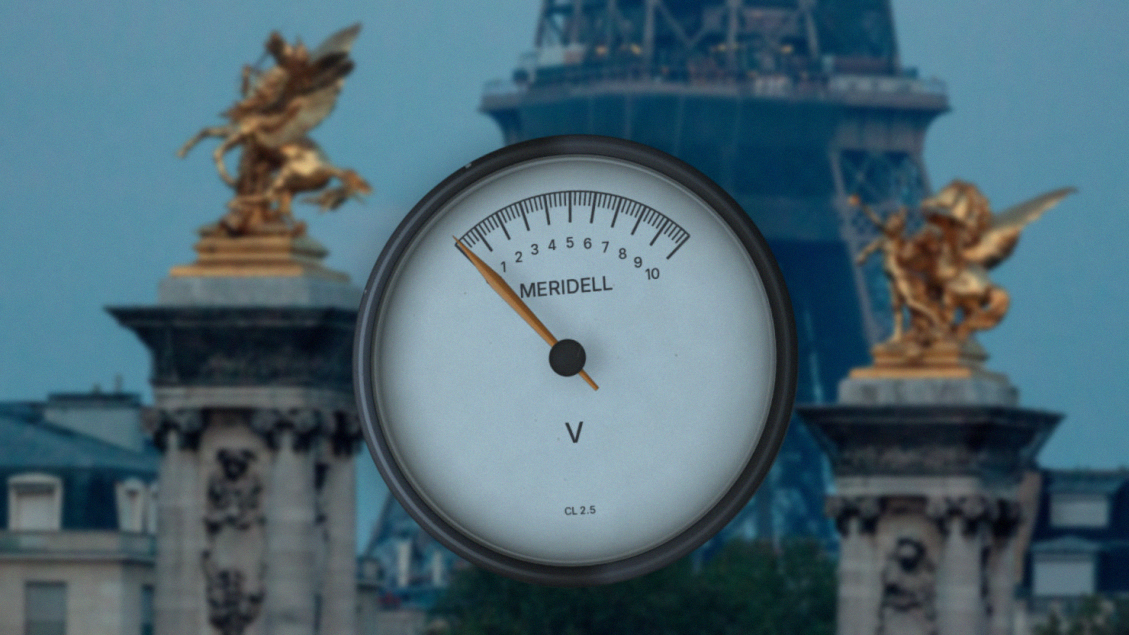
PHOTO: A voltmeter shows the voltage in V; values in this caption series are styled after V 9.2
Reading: V 0.2
